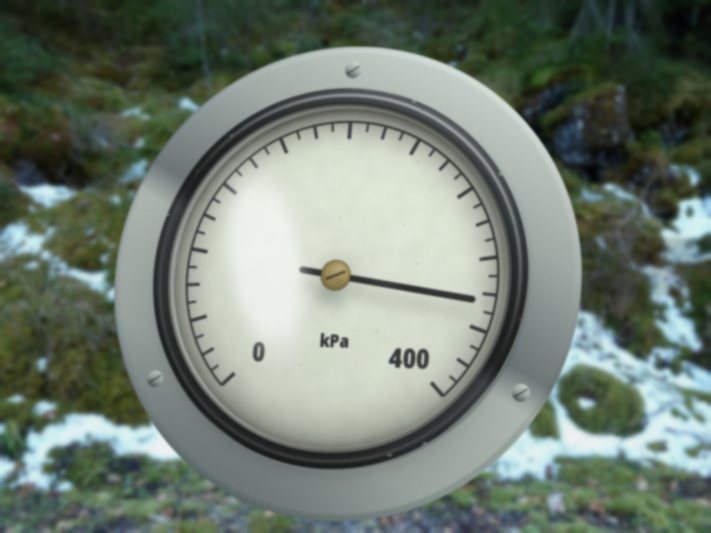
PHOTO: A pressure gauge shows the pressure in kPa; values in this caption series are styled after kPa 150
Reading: kPa 345
